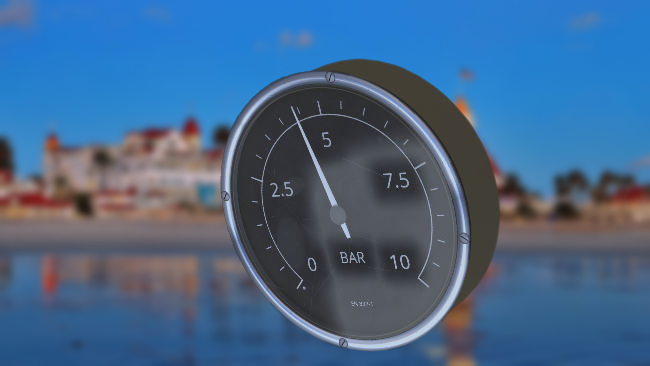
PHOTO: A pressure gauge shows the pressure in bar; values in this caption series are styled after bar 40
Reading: bar 4.5
